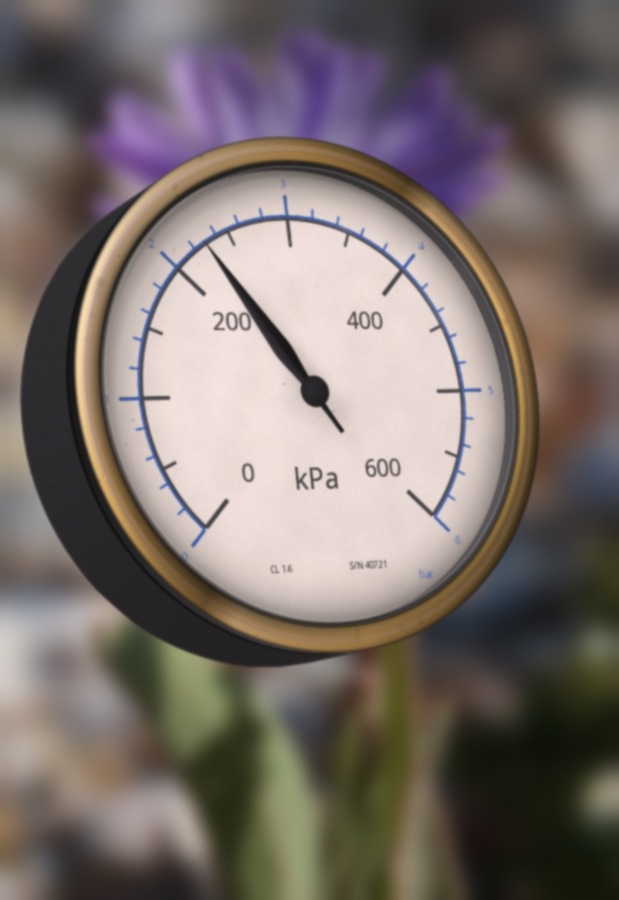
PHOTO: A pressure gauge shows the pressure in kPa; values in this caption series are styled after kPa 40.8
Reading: kPa 225
